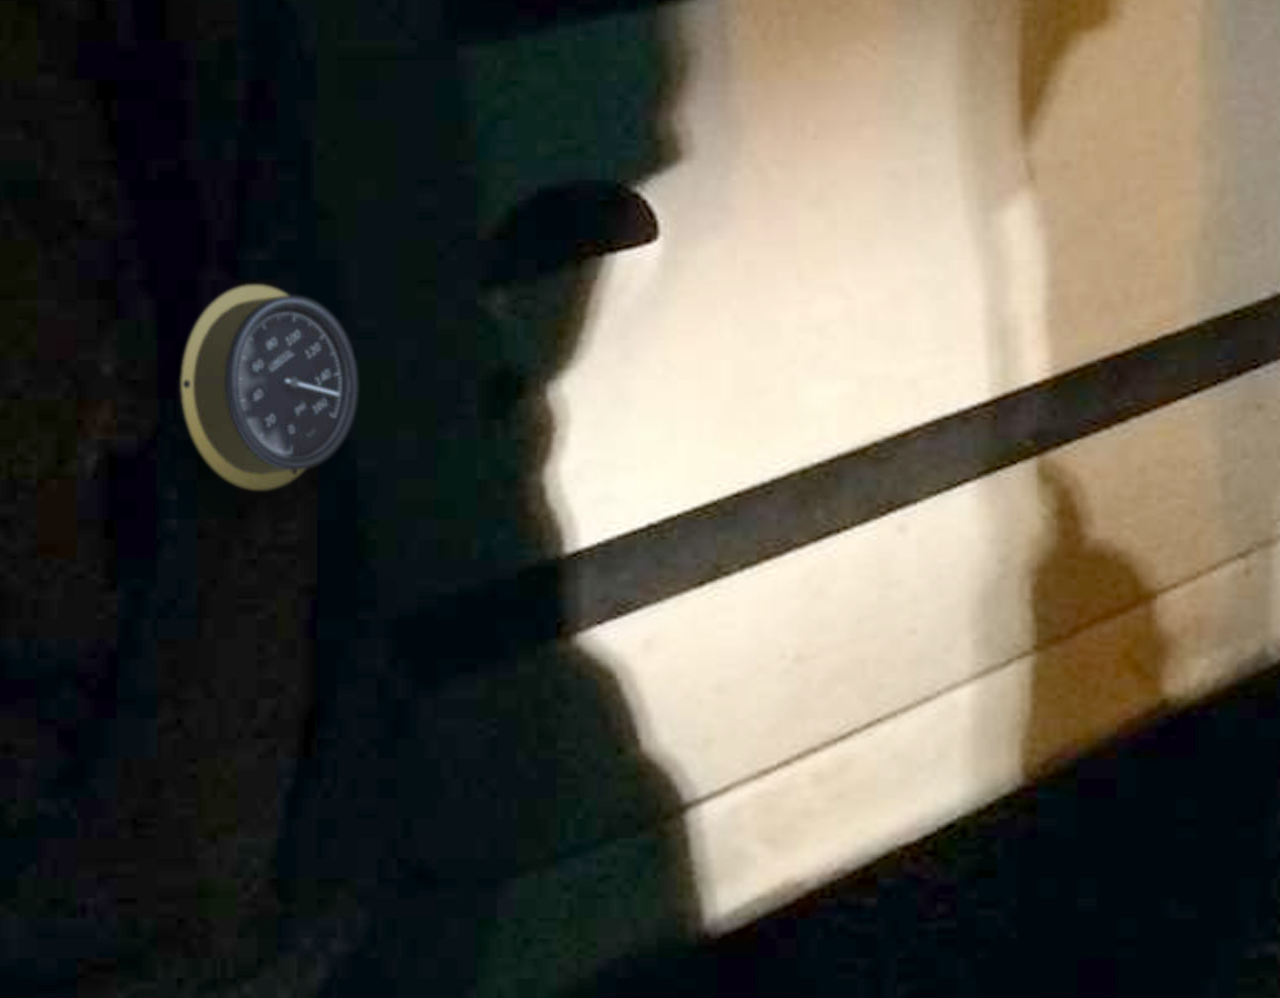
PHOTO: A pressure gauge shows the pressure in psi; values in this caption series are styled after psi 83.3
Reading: psi 150
